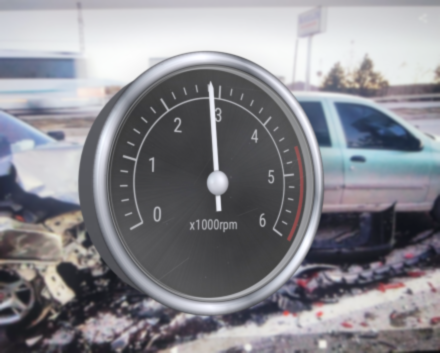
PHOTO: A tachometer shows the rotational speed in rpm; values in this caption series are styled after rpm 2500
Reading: rpm 2800
